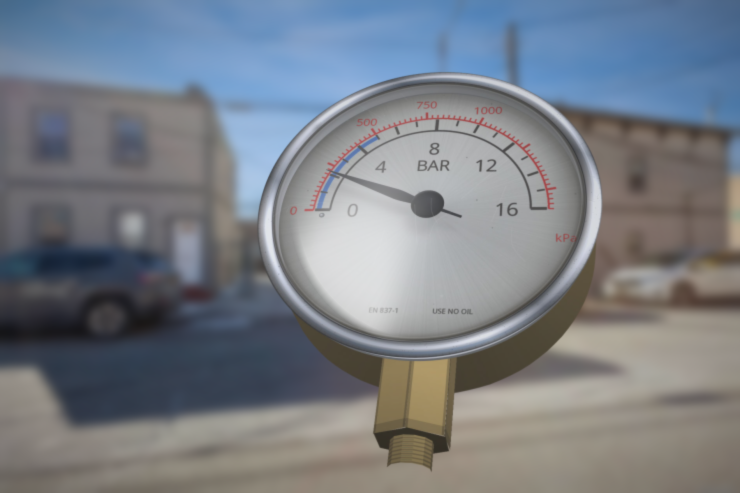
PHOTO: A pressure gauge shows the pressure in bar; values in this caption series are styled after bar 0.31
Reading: bar 2
